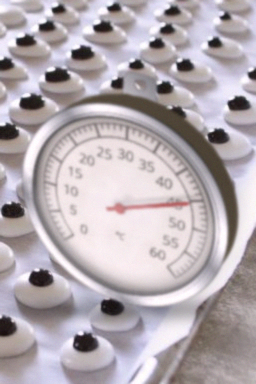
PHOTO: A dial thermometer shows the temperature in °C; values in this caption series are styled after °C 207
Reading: °C 45
